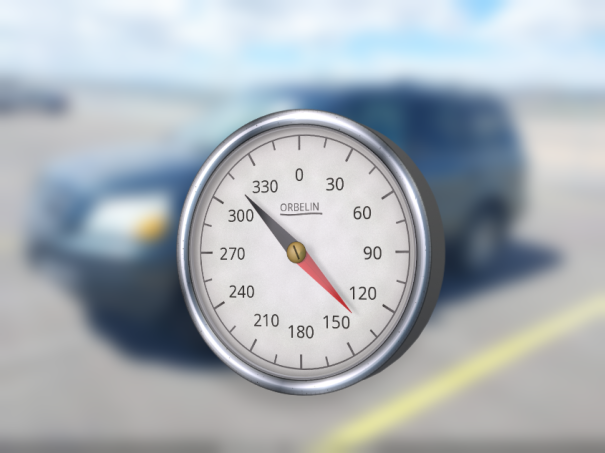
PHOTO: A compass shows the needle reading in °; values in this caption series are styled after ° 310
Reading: ° 135
